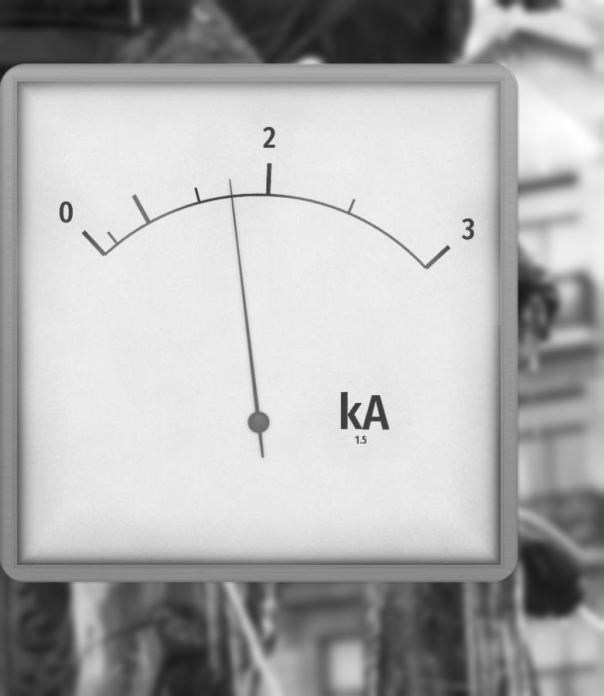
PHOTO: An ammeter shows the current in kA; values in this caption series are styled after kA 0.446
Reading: kA 1.75
